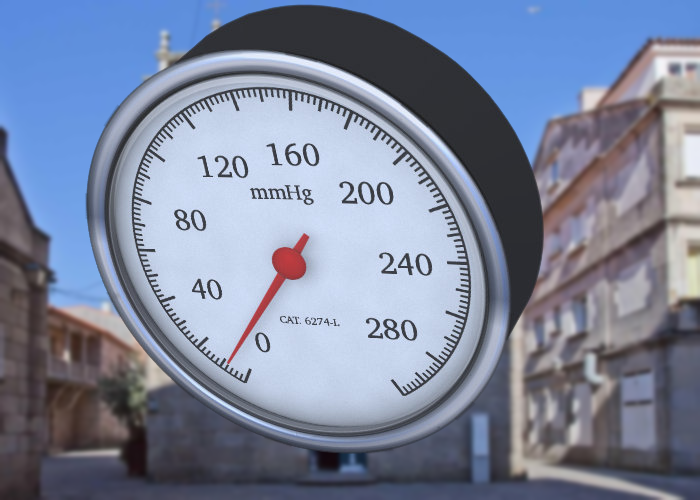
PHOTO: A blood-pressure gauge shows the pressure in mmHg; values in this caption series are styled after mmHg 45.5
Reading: mmHg 8
